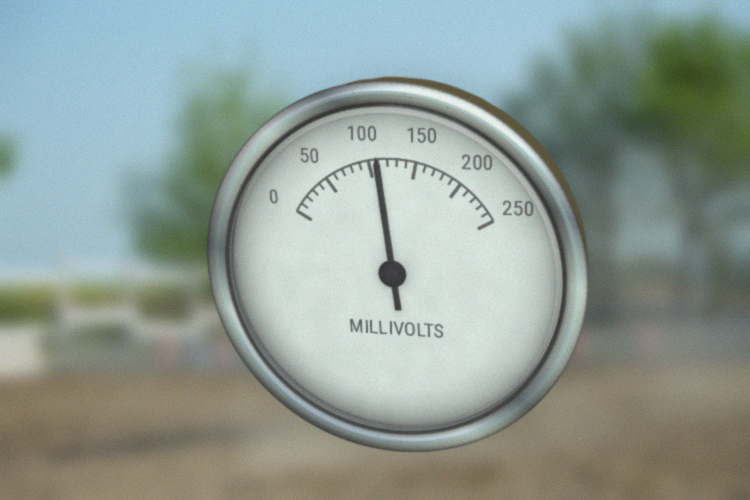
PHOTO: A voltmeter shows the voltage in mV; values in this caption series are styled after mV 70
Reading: mV 110
